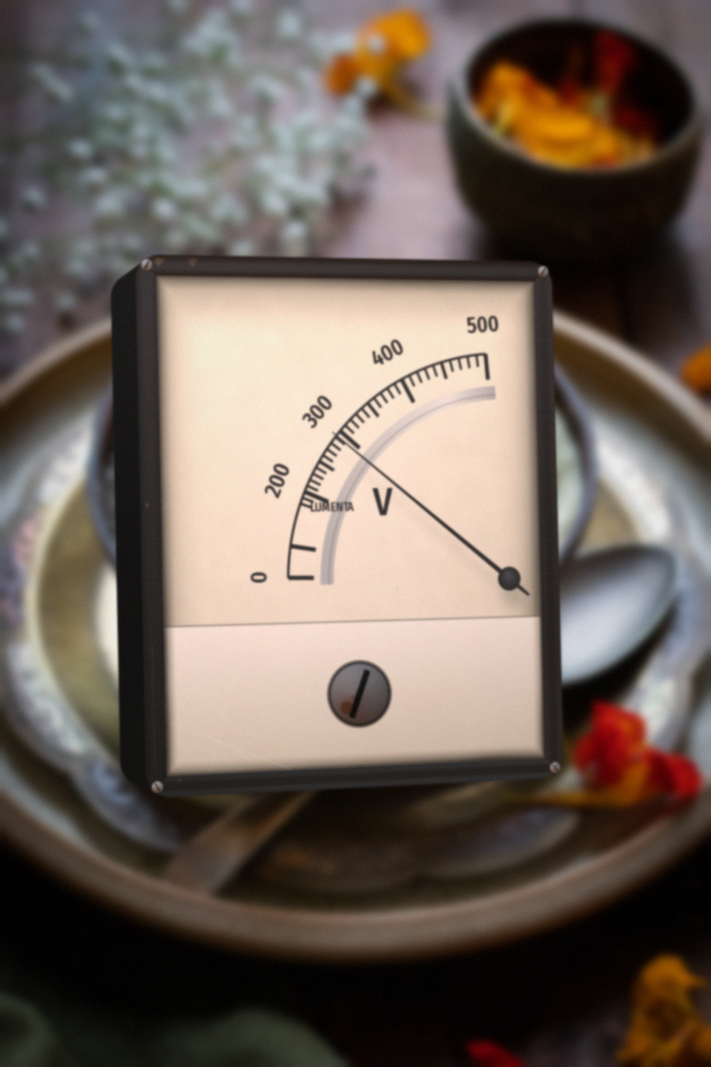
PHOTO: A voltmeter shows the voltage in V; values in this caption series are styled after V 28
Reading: V 290
